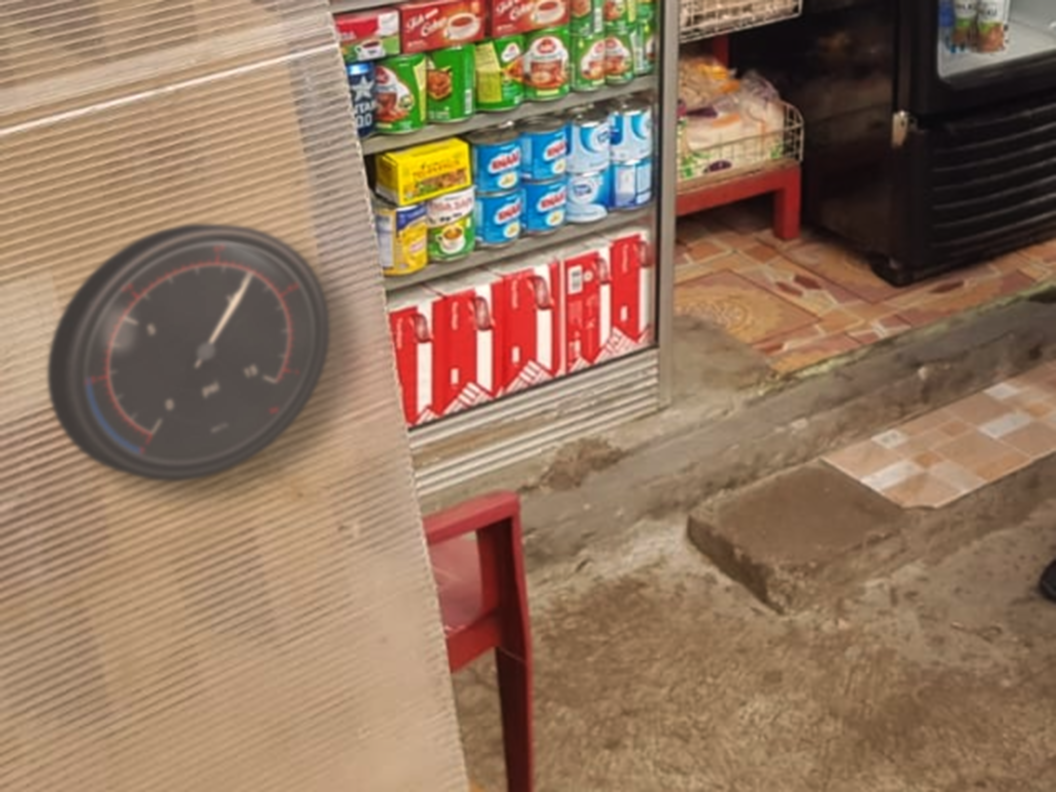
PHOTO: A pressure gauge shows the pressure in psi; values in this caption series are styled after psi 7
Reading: psi 10
